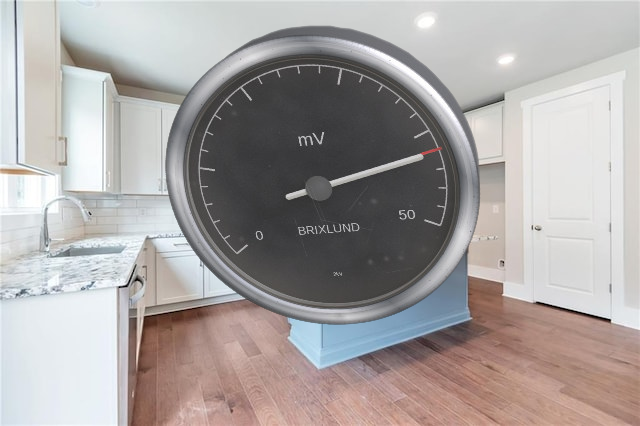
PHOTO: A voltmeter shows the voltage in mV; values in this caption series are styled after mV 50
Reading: mV 42
